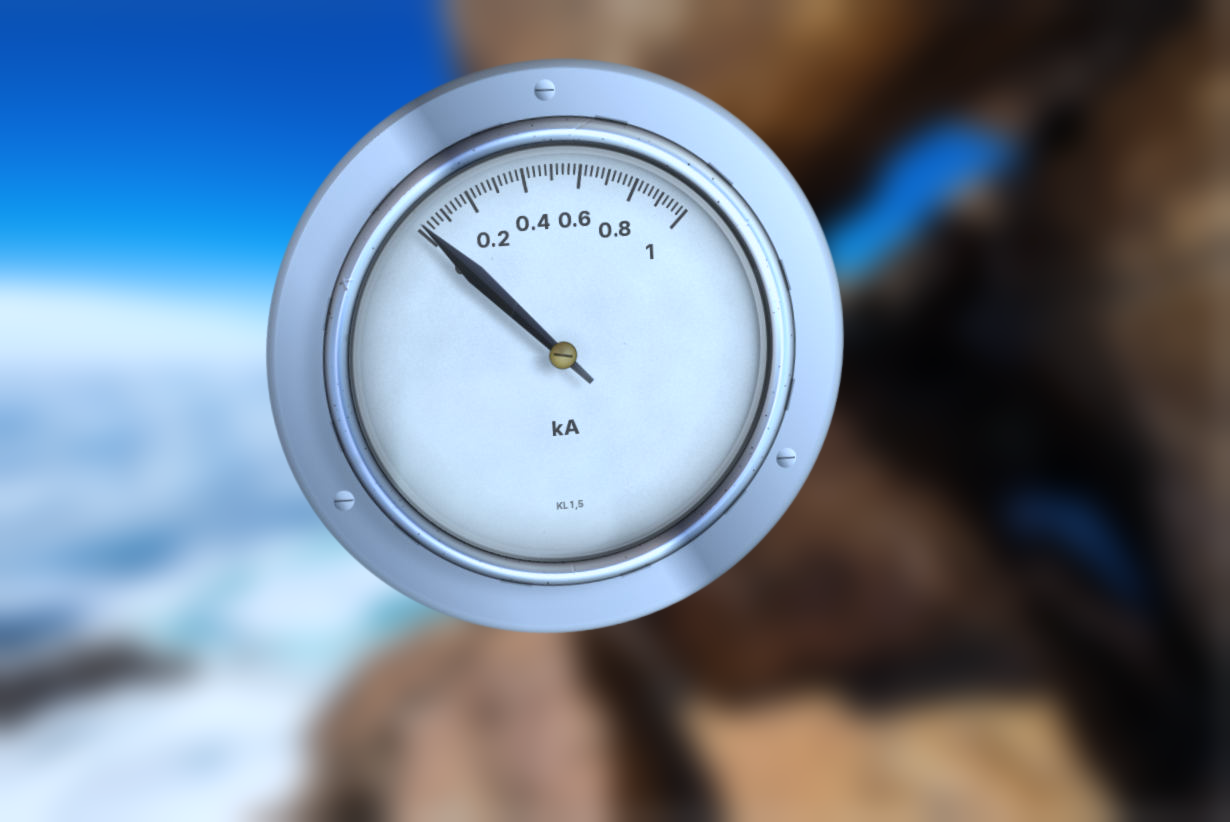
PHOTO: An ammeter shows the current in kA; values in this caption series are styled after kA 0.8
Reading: kA 0.02
